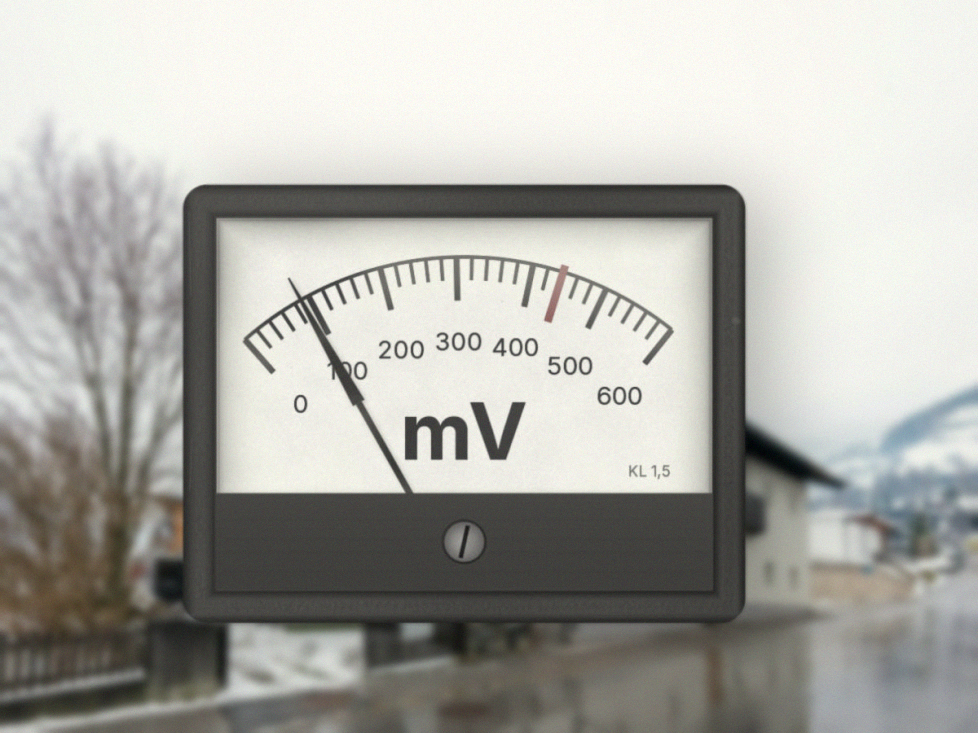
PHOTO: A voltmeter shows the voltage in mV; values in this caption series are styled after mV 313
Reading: mV 90
